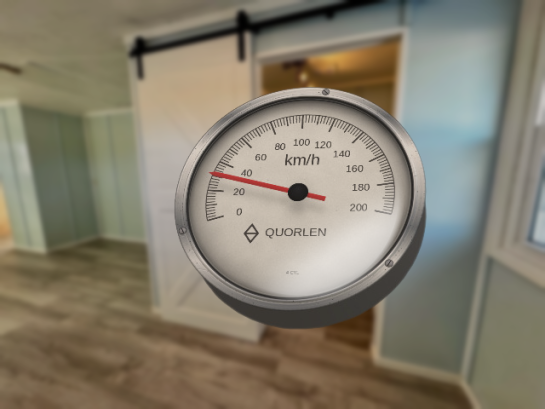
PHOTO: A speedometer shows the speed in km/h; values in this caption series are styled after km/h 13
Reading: km/h 30
